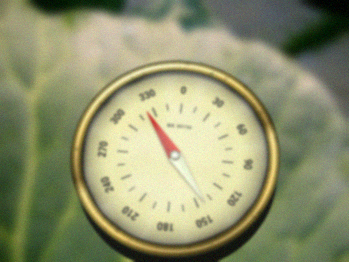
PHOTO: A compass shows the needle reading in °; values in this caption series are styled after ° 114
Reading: ° 322.5
